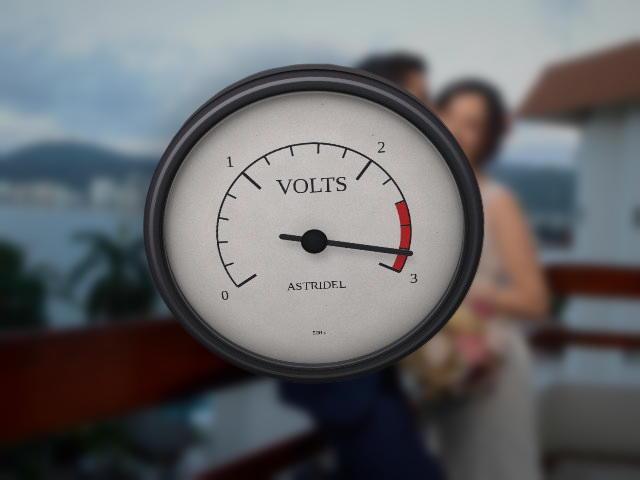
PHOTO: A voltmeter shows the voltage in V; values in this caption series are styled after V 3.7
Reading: V 2.8
